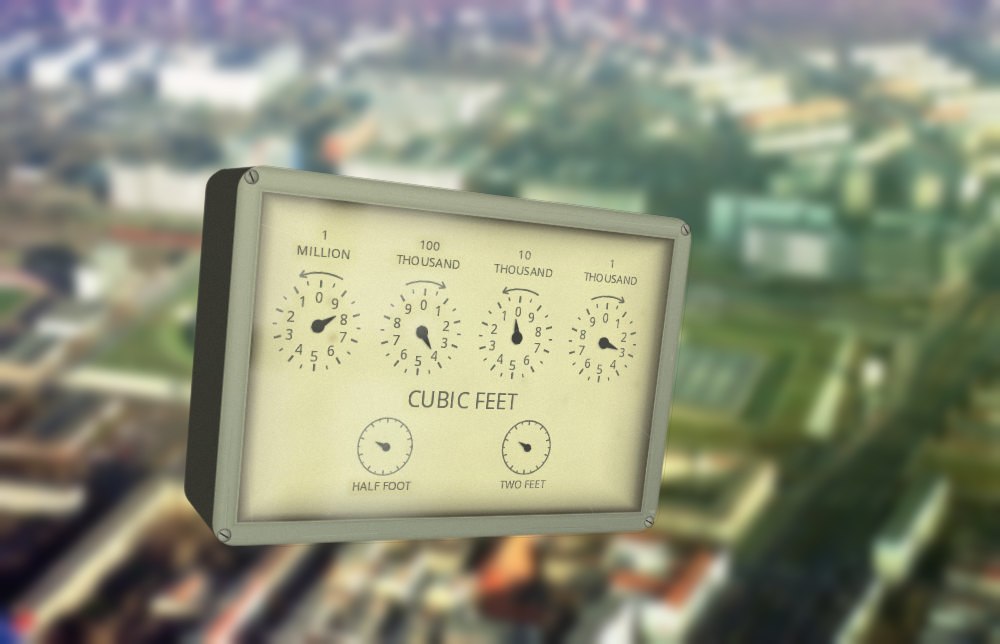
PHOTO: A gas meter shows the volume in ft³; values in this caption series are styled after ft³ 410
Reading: ft³ 840300
